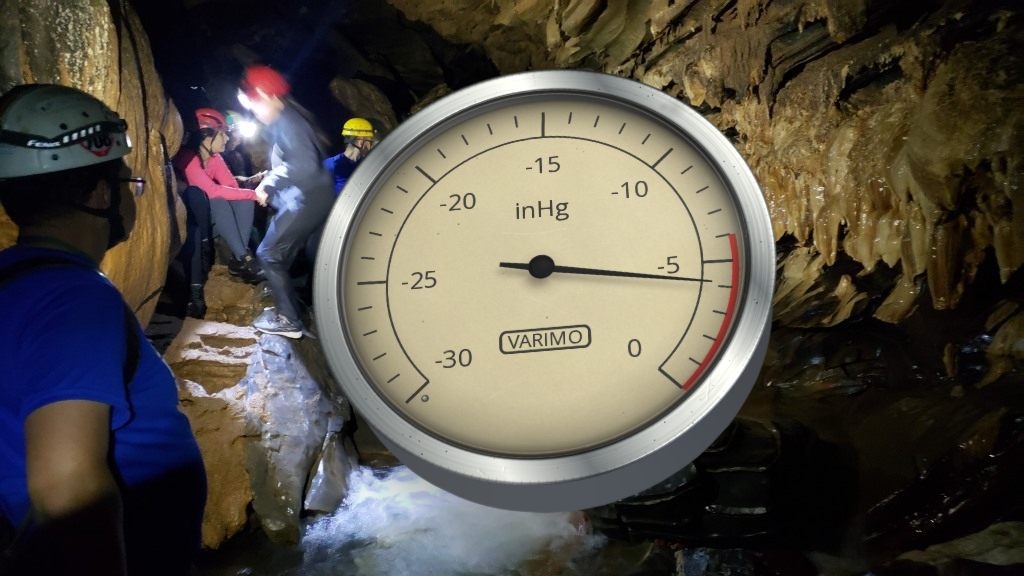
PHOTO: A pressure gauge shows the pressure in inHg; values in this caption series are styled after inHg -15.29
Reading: inHg -4
